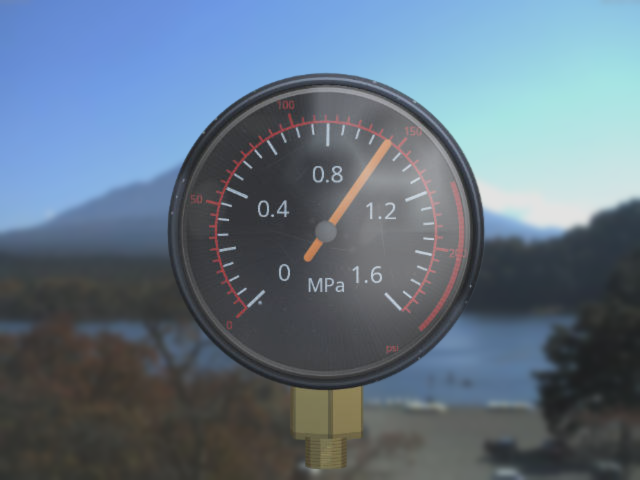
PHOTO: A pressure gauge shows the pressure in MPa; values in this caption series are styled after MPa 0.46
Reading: MPa 1
